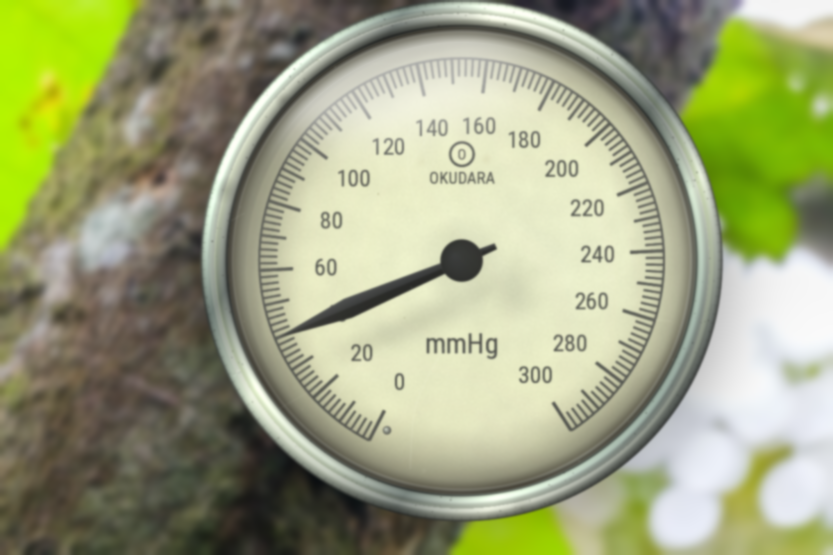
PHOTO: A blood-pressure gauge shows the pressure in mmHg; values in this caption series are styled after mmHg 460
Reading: mmHg 40
